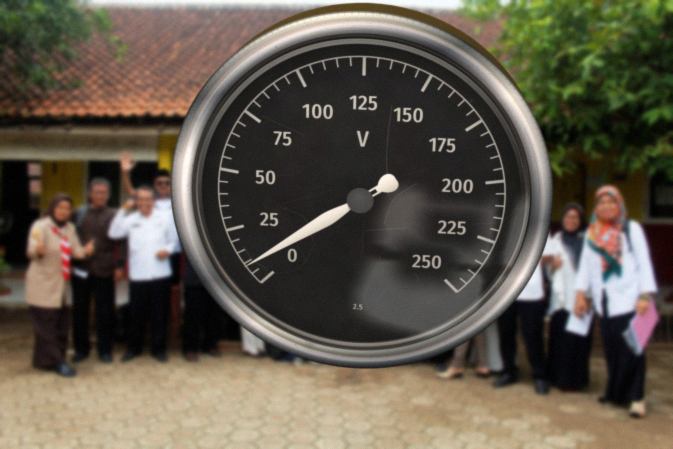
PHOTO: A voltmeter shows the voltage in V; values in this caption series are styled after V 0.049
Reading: V 10
